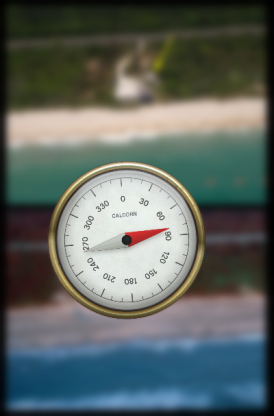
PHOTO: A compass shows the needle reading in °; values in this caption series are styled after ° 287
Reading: ° 80
